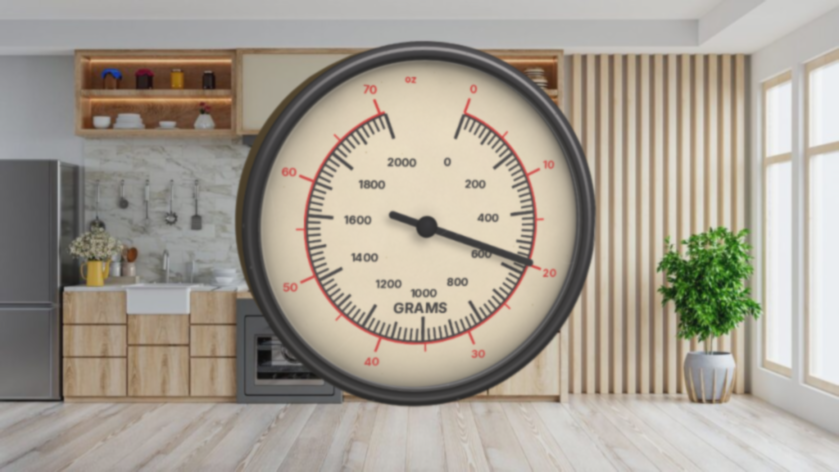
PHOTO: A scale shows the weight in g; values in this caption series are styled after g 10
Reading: g 560
